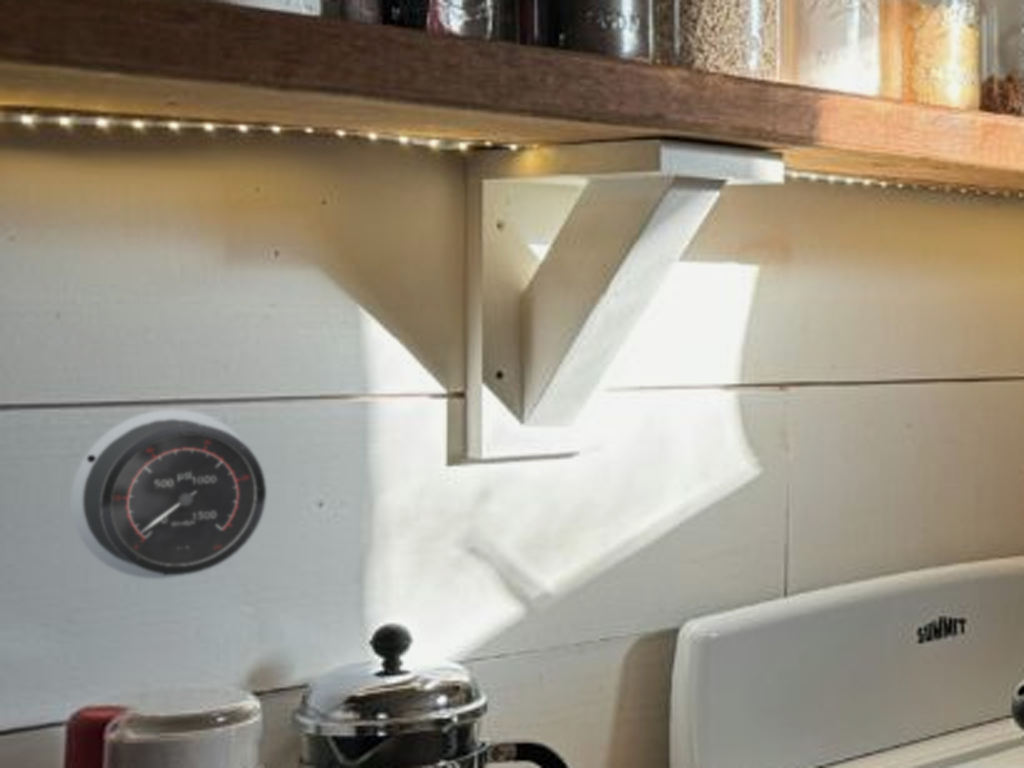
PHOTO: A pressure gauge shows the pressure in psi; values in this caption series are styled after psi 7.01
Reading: psi 50
